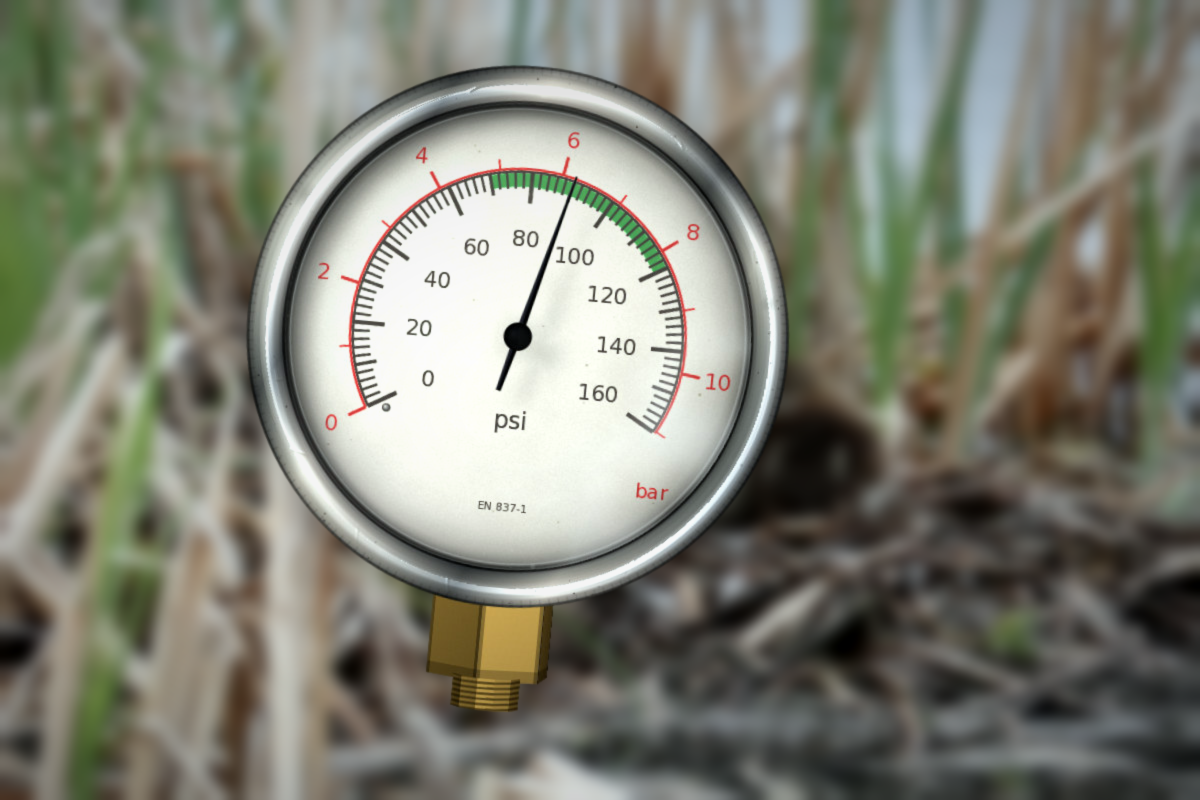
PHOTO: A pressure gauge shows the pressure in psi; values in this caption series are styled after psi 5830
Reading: psi 90
